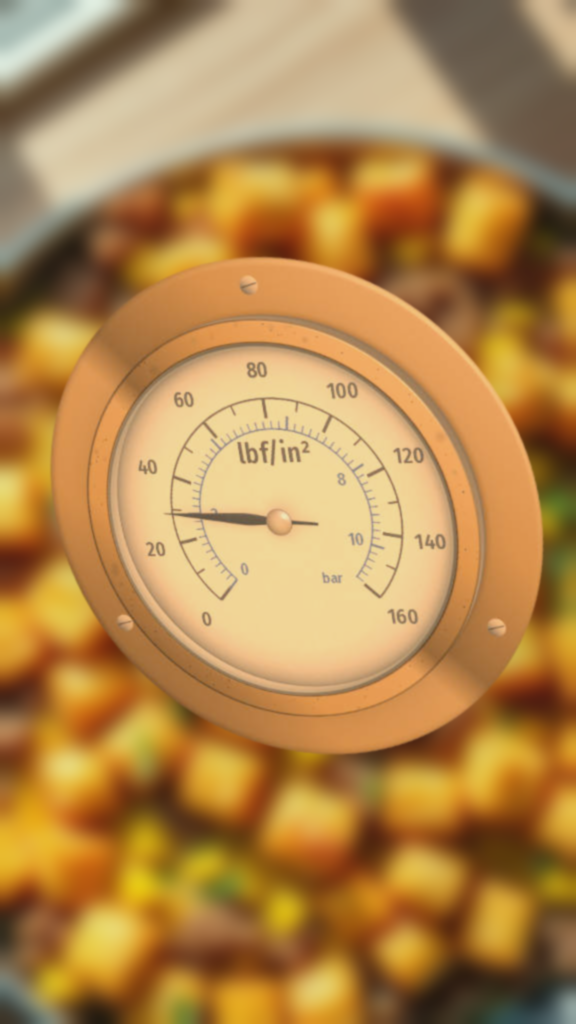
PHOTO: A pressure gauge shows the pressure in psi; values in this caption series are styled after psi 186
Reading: psi 30
